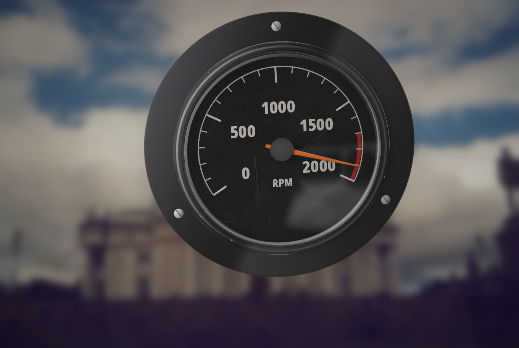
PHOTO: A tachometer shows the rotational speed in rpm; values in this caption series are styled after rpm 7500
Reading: rpm 1900
